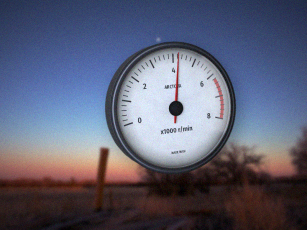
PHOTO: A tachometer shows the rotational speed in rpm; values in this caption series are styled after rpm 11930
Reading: rpm 4200
